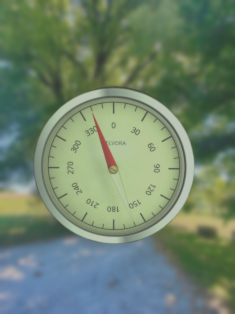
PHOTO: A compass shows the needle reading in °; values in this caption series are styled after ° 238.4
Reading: ° 340
